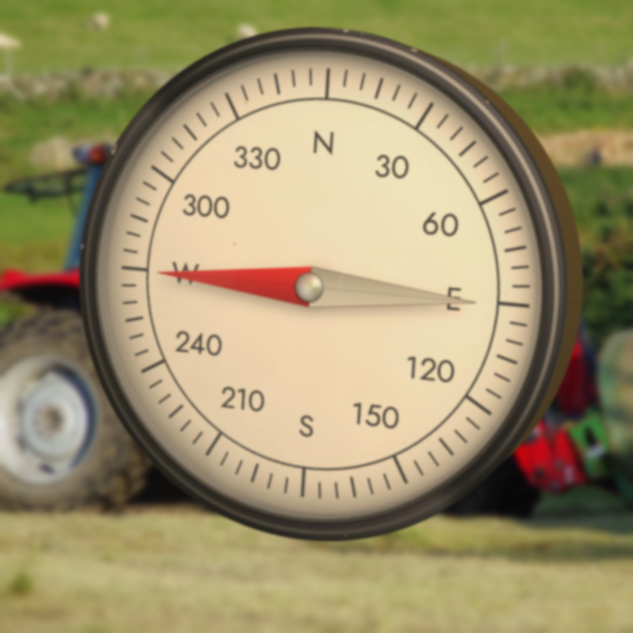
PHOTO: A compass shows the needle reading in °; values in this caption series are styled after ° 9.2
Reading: ° 270
